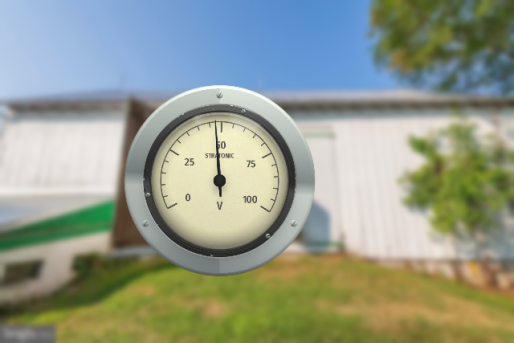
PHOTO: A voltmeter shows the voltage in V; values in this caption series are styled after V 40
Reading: V 47.5
